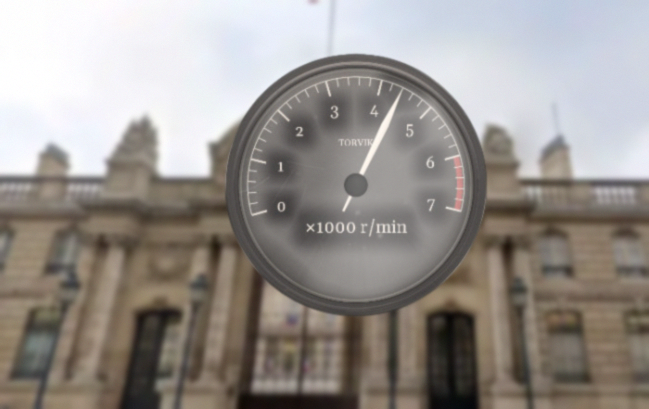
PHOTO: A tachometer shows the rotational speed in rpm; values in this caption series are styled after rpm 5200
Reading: rpm 4400
